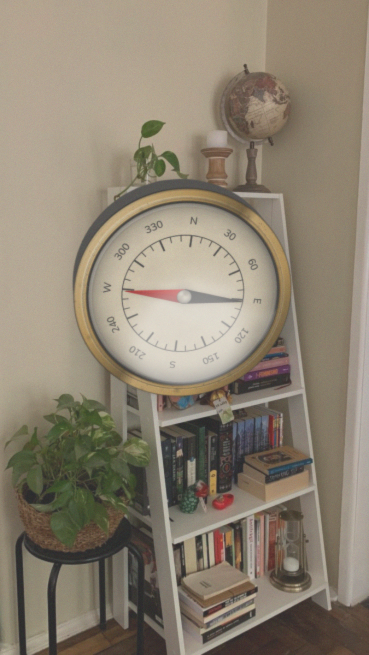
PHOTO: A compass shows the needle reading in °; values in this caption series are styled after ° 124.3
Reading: ° 270
